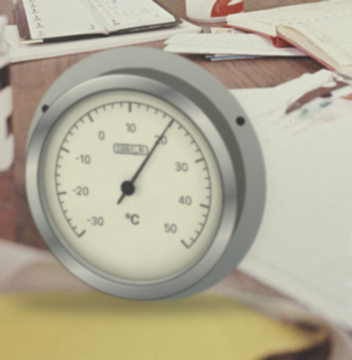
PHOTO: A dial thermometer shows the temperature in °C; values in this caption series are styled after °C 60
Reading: °C 20
